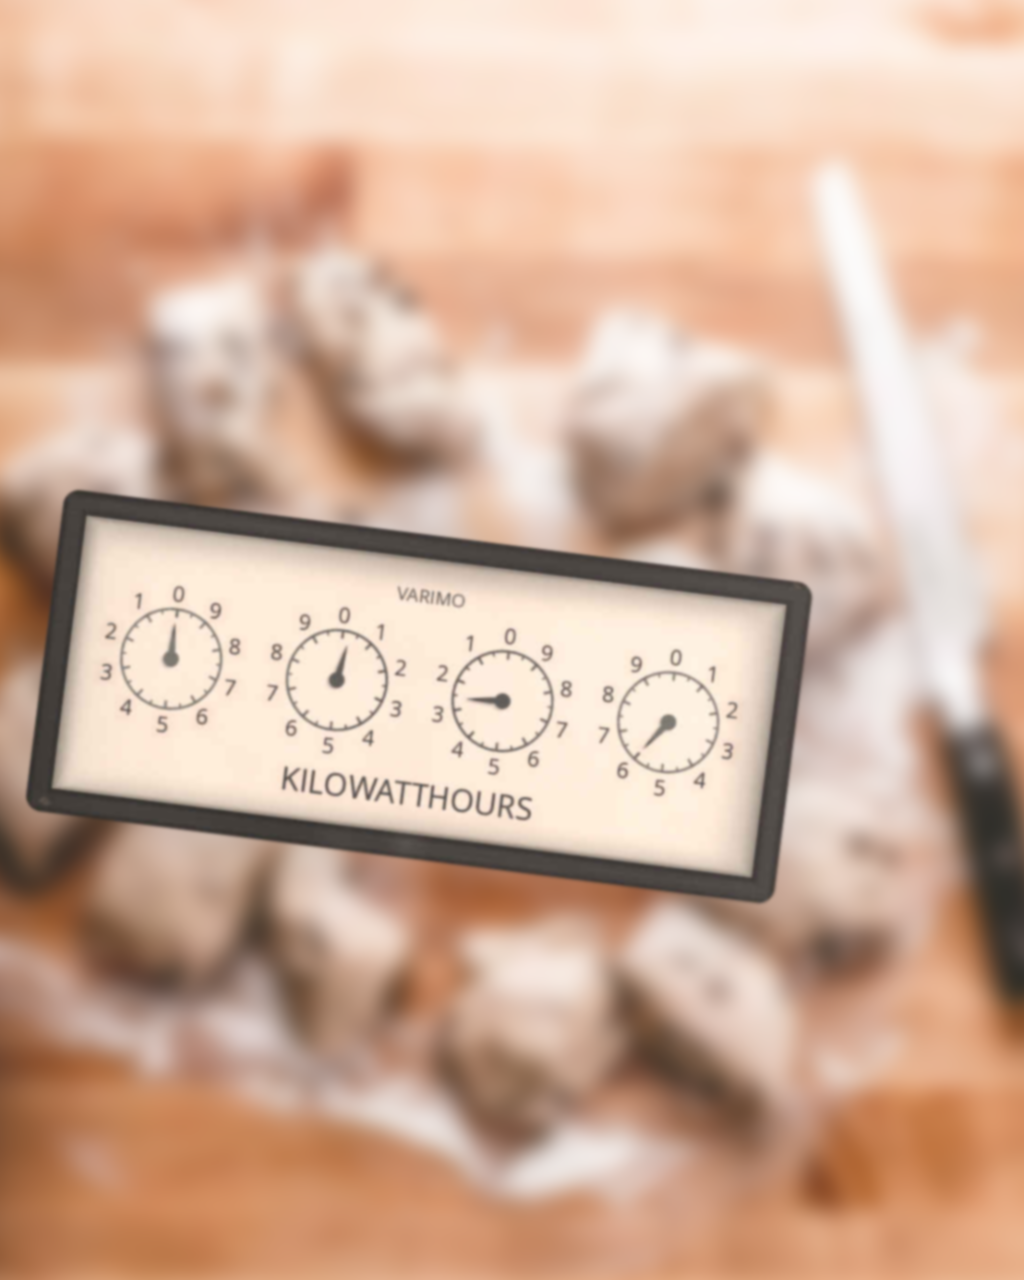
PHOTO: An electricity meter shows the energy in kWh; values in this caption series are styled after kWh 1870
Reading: kWh 26
